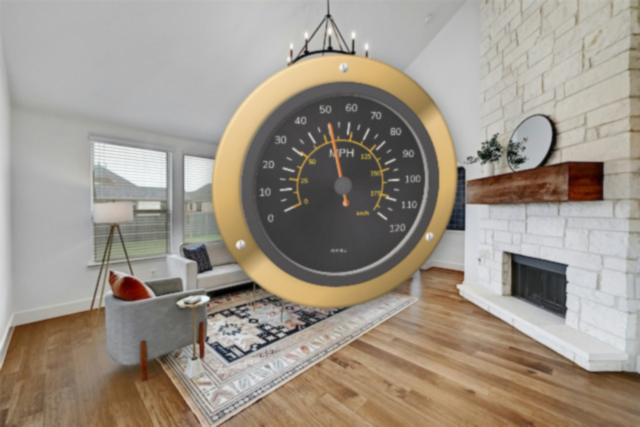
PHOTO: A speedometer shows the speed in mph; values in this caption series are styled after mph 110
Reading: mph 50
